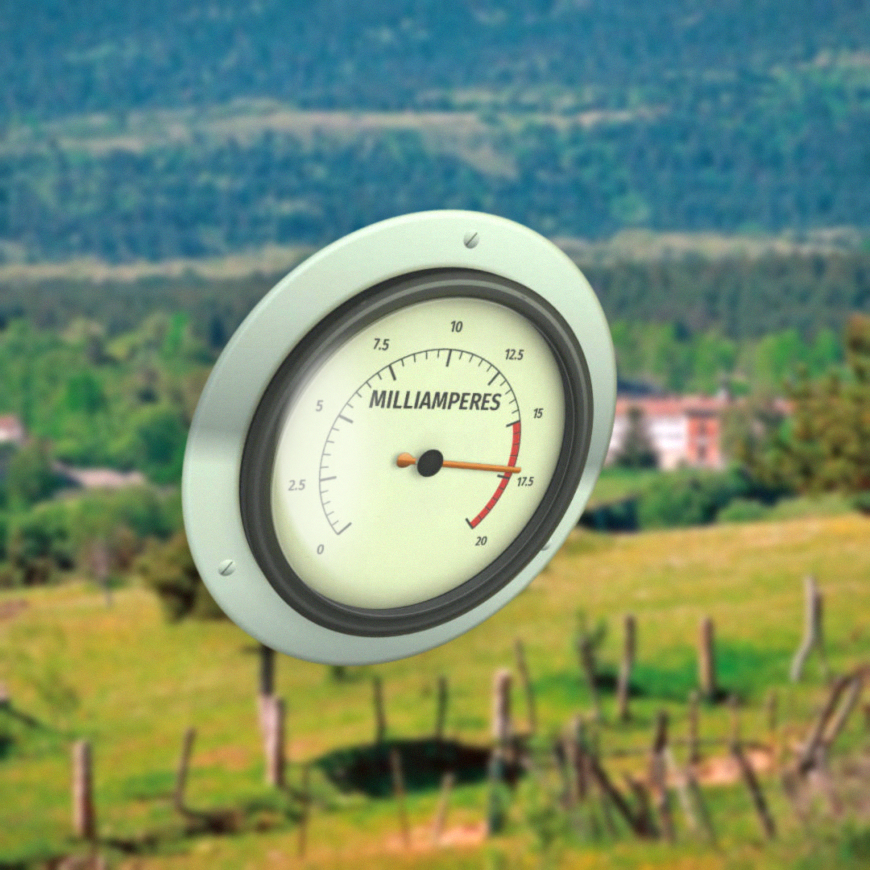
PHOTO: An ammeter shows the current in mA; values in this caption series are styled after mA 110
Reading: mA 17
